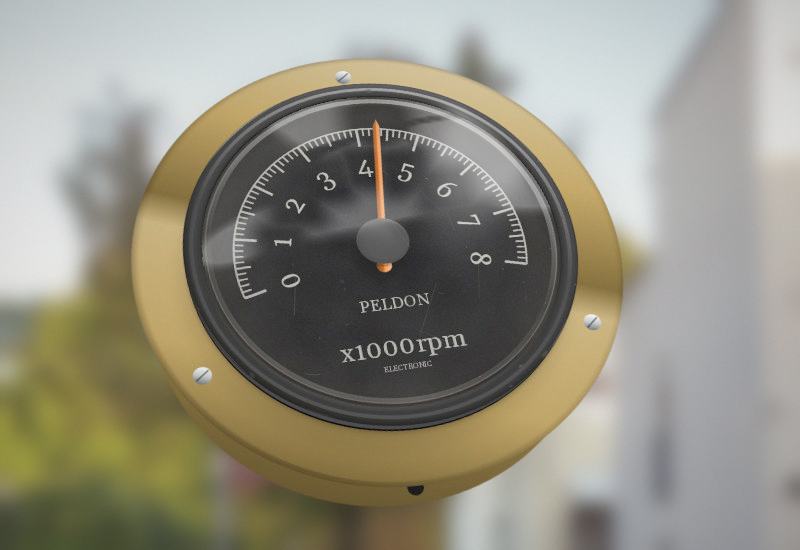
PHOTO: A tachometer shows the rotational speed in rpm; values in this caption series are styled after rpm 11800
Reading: rpm 4300
